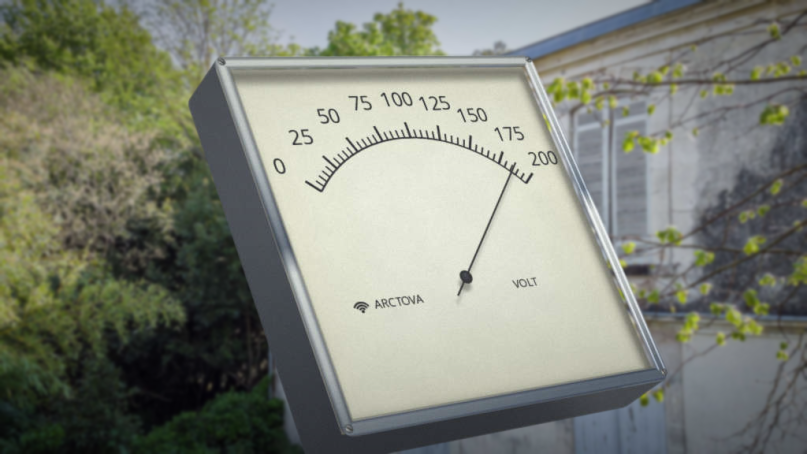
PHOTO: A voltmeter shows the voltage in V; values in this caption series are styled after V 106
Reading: V 185
